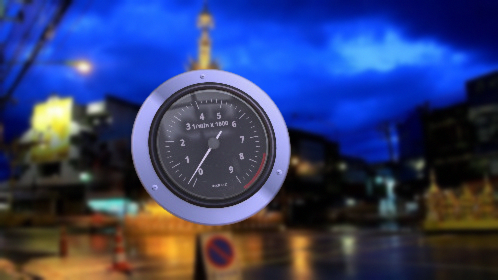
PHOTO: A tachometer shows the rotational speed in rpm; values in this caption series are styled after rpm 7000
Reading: rpm 200
